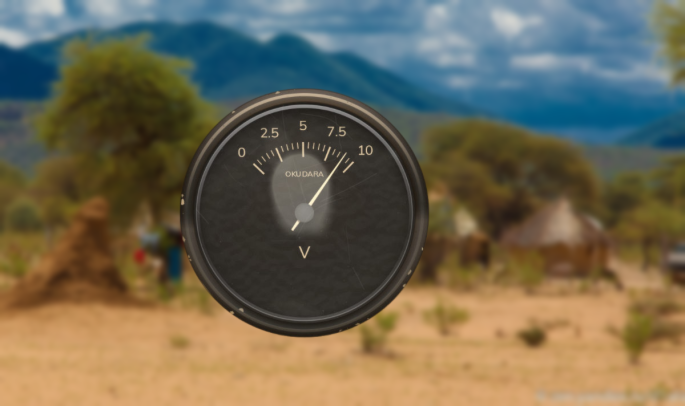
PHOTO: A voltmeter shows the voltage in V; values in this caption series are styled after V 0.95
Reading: V 9
